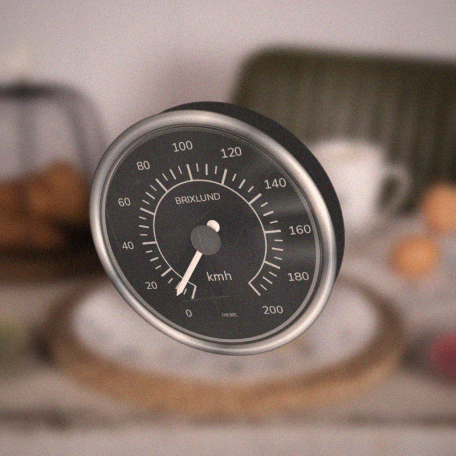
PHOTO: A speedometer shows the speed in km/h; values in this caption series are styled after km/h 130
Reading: km/h 7.5
